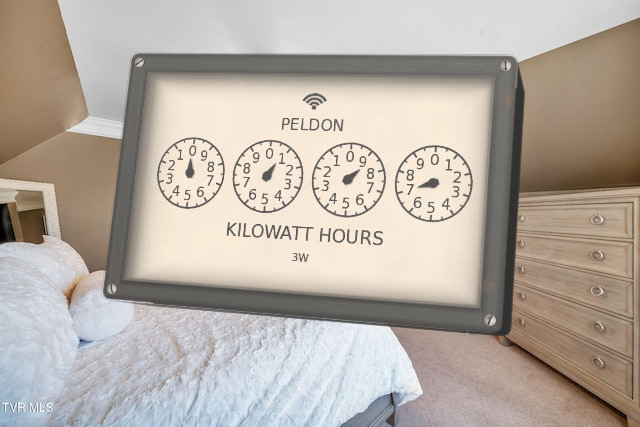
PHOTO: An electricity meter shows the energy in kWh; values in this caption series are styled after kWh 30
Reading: kWh 87
